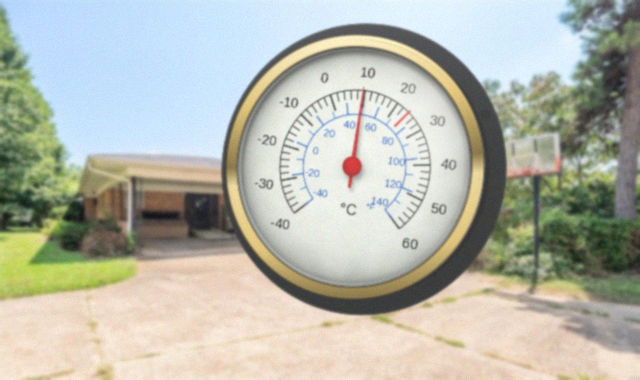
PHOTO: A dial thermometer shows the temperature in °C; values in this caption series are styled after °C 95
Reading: °C 10
